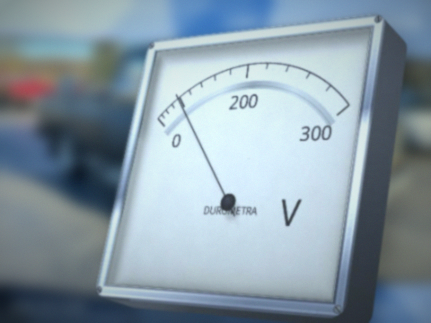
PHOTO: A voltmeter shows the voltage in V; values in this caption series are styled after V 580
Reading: V 100
